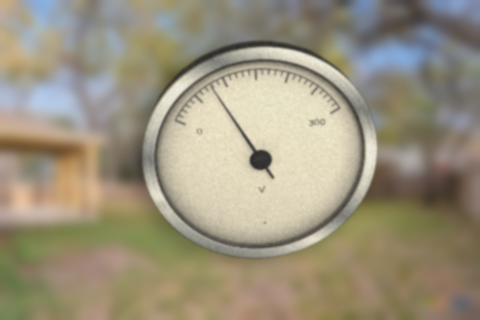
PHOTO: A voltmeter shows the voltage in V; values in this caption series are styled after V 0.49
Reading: V 80
